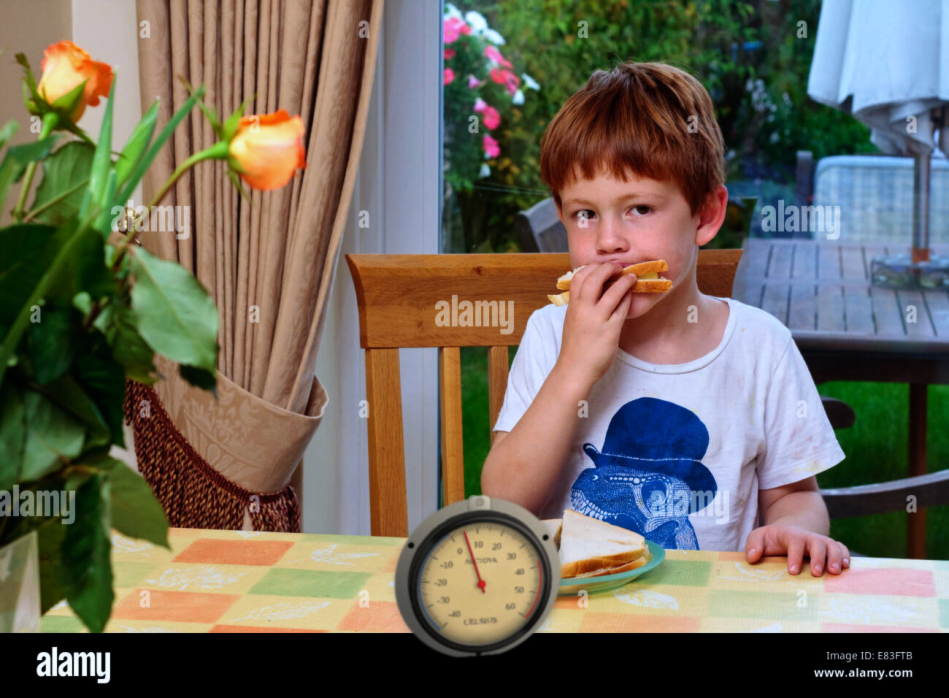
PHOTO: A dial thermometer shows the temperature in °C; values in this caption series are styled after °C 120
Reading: °C 5
